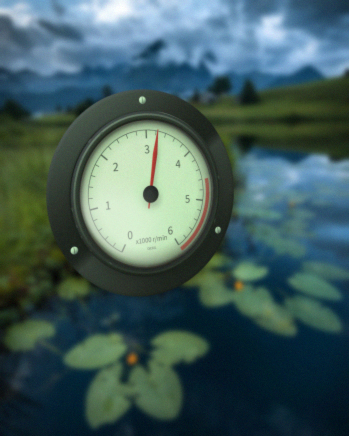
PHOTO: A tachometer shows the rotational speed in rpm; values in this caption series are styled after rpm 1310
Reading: rpm 3200
